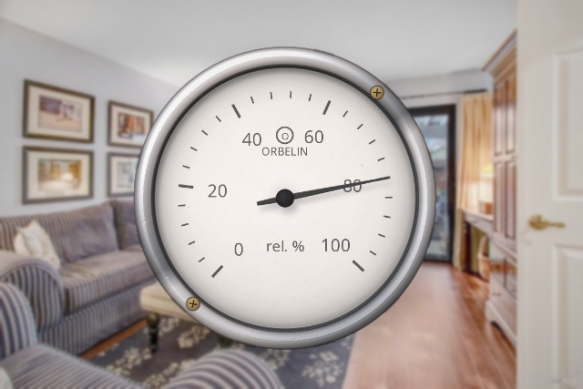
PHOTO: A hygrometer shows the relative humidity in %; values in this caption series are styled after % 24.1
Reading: % 80
